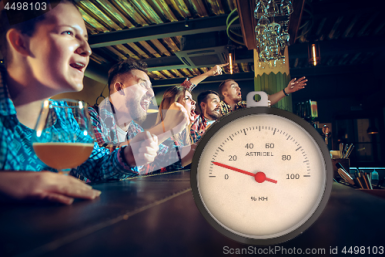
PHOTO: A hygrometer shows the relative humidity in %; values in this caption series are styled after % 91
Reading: % 10
